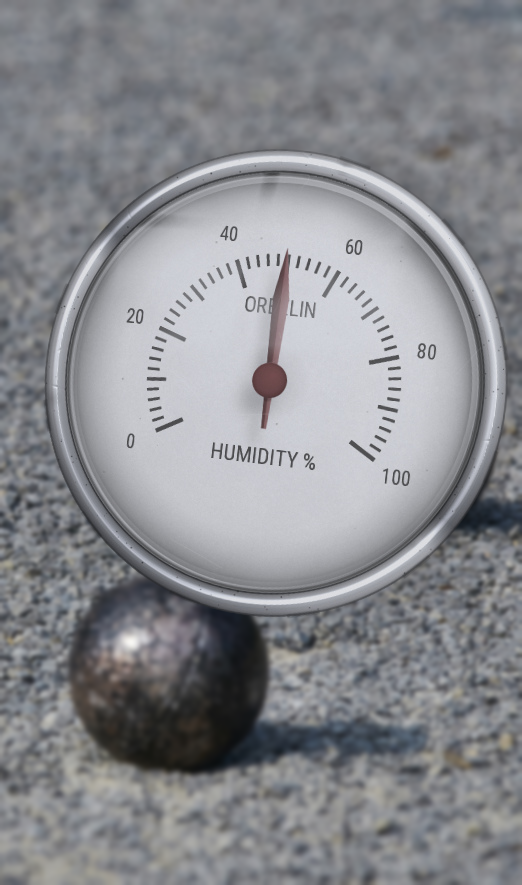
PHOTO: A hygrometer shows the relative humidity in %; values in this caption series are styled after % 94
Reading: % 50
